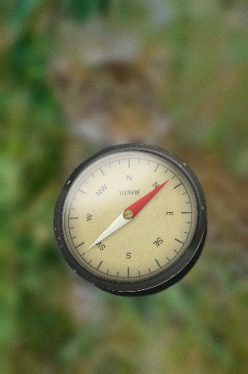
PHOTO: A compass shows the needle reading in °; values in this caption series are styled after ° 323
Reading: ° 50
